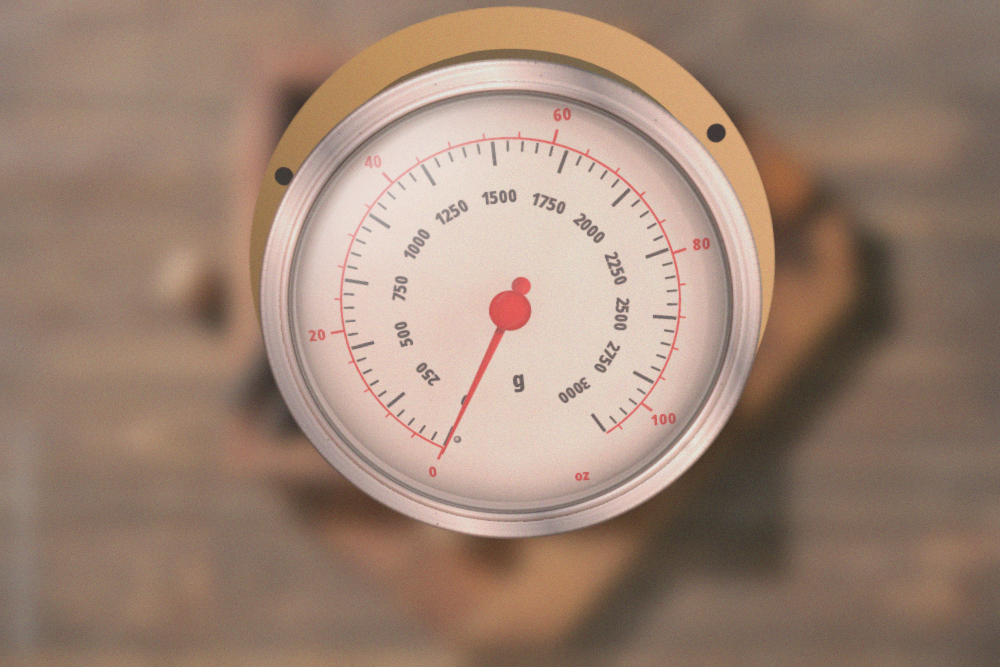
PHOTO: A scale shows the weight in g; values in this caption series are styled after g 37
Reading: g 0
